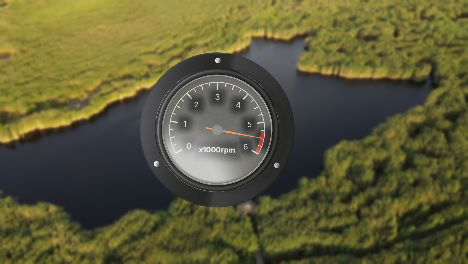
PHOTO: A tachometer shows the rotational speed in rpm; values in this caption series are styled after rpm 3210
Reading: rpm 5500
